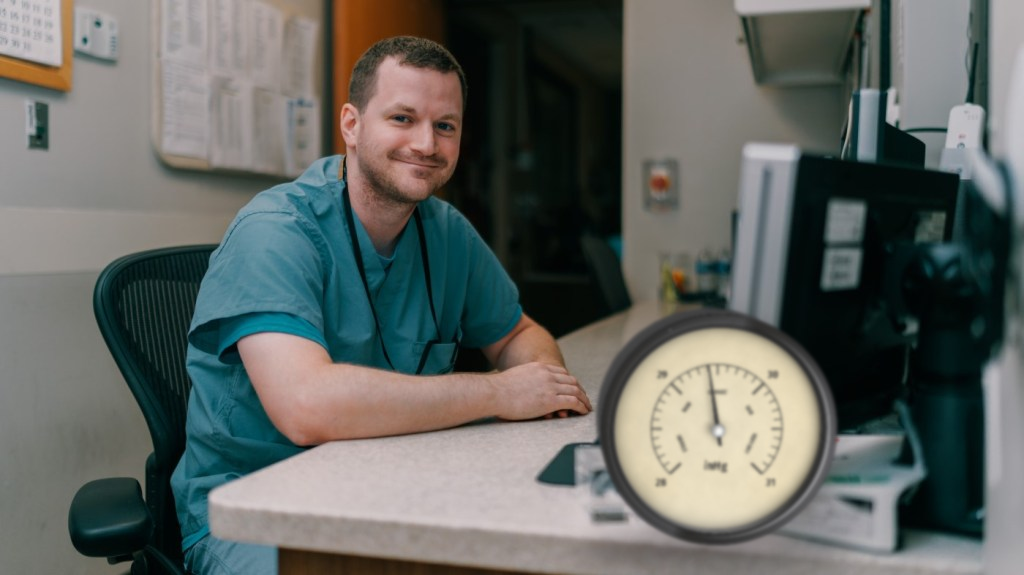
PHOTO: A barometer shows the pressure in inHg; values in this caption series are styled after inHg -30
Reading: inHg 29.4
